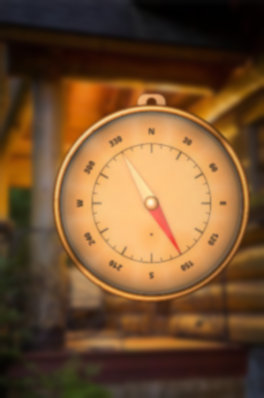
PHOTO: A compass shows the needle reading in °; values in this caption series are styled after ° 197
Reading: ° 150
